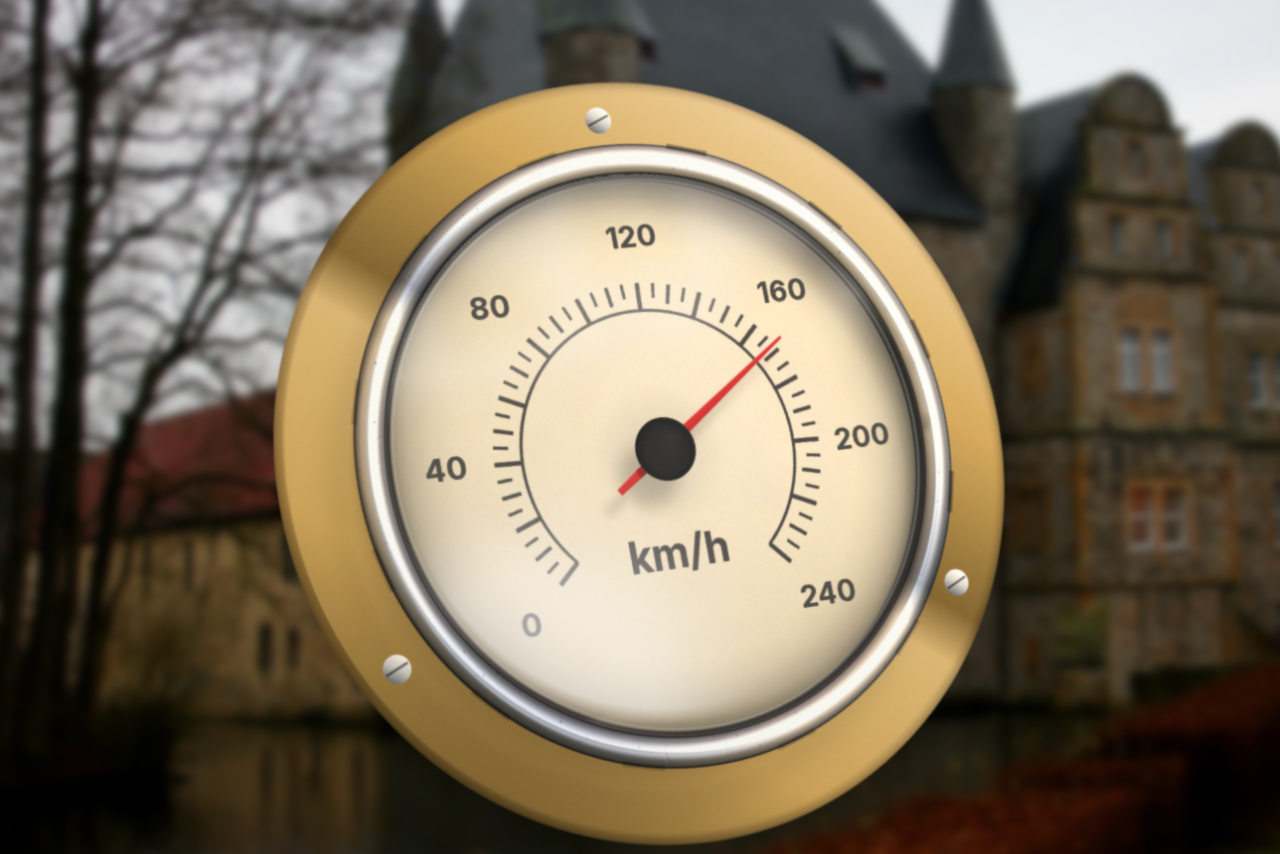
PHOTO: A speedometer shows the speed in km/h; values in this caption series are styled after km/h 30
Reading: km/h 167.5
